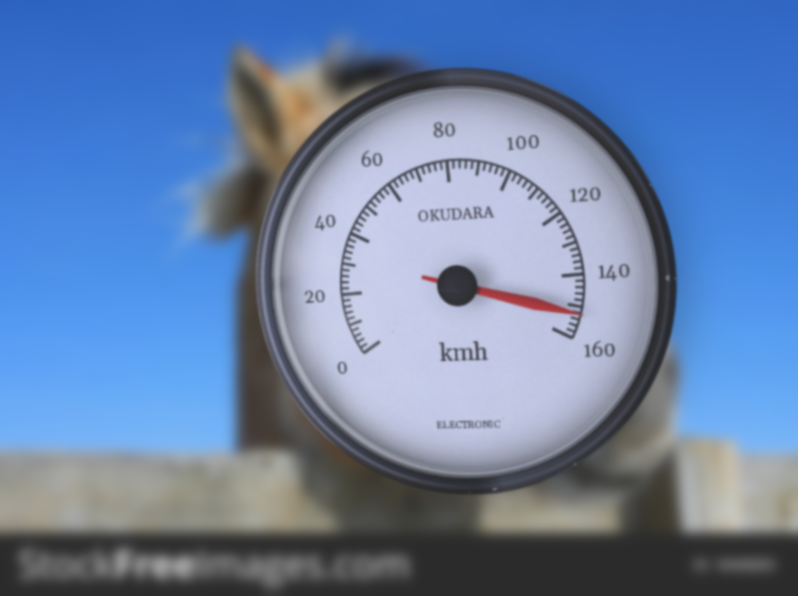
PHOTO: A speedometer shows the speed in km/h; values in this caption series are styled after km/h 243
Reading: km/h 152
